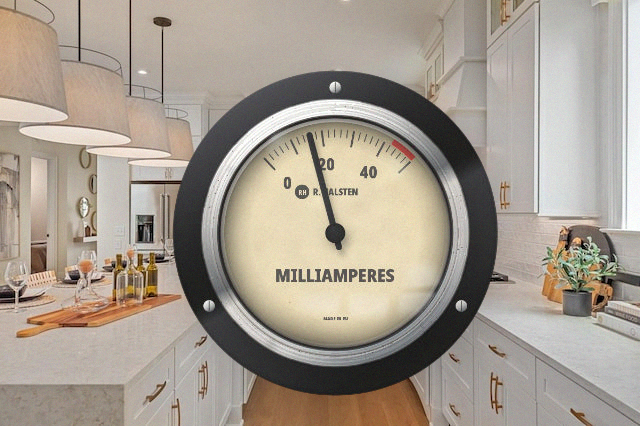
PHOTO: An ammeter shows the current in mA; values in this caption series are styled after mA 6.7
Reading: mA 16
